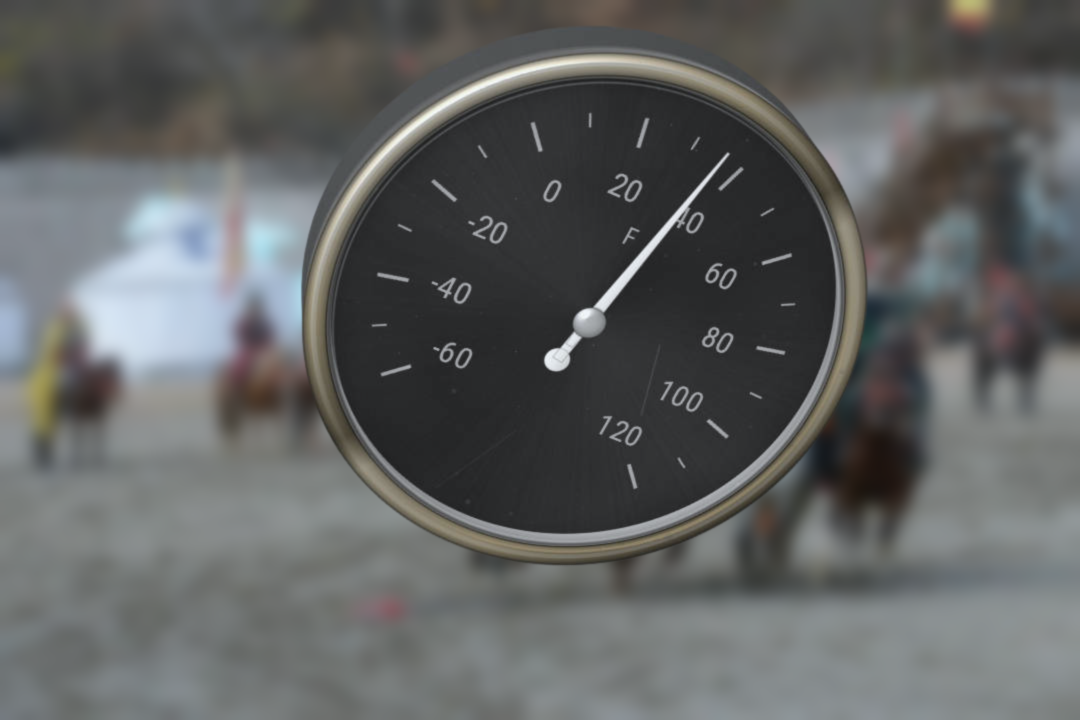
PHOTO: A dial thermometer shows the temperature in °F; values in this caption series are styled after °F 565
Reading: °F 35
